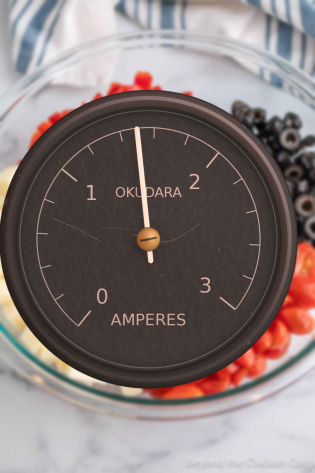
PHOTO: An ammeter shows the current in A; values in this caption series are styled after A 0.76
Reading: A 1.5
